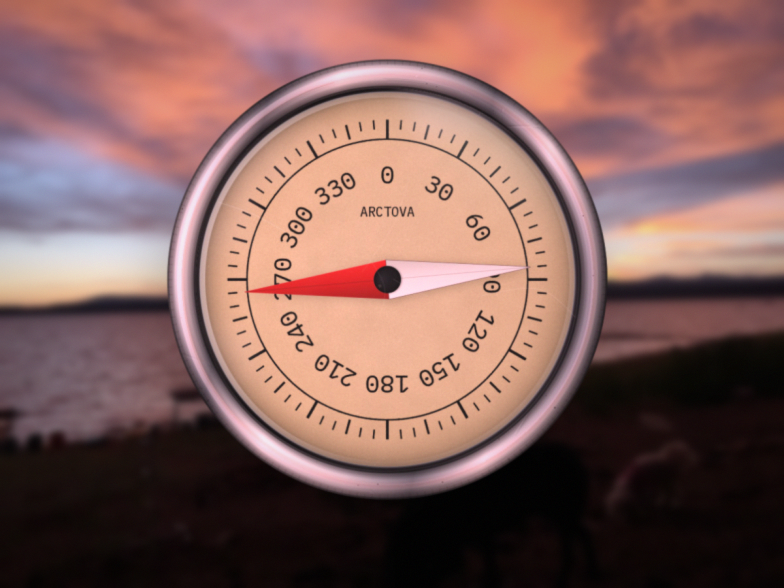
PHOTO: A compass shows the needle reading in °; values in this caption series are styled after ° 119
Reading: ° 265
